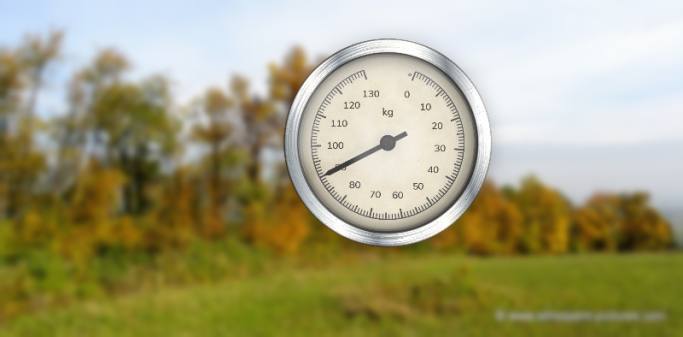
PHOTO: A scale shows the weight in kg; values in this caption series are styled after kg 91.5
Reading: kg 90
